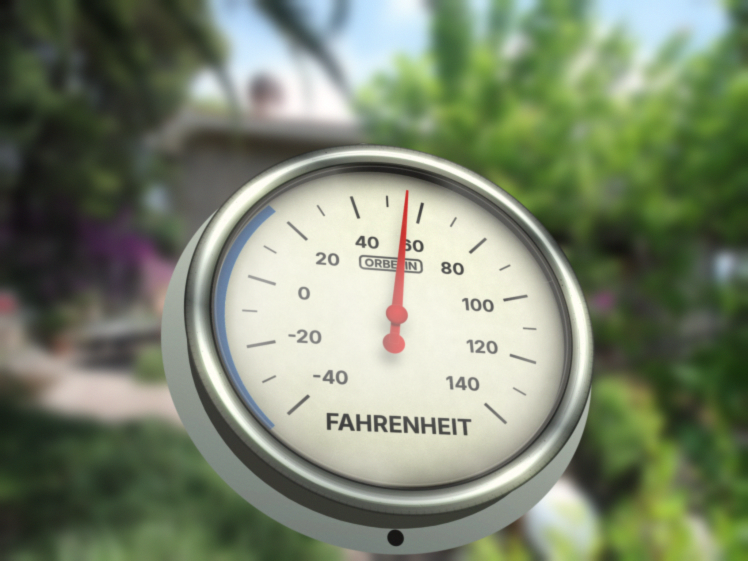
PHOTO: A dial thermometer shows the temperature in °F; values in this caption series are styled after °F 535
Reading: °F 55
